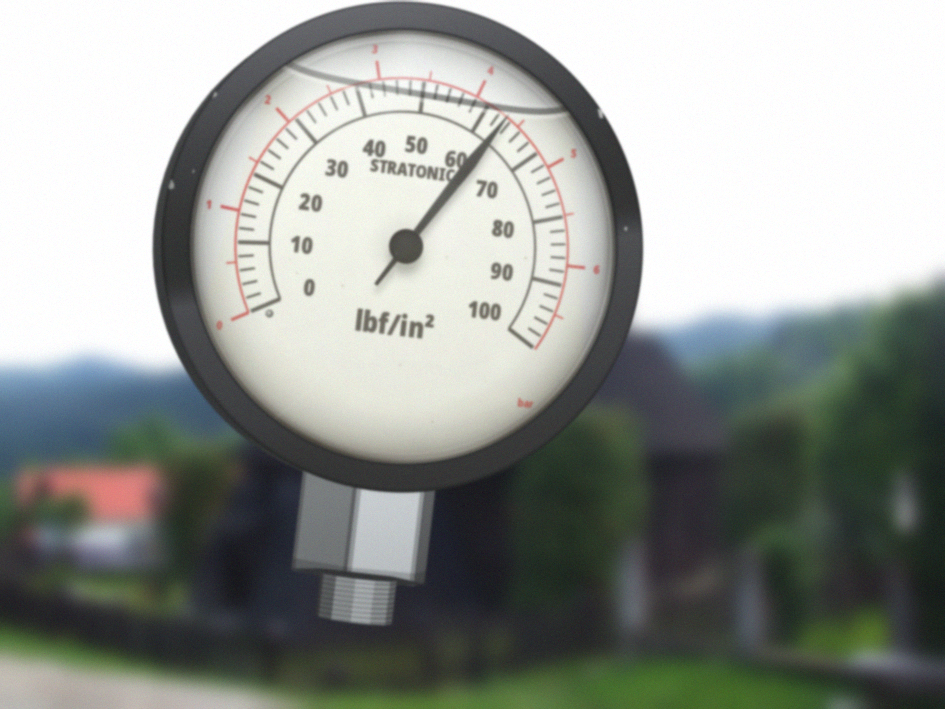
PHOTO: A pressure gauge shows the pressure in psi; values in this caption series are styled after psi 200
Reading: psi 63
